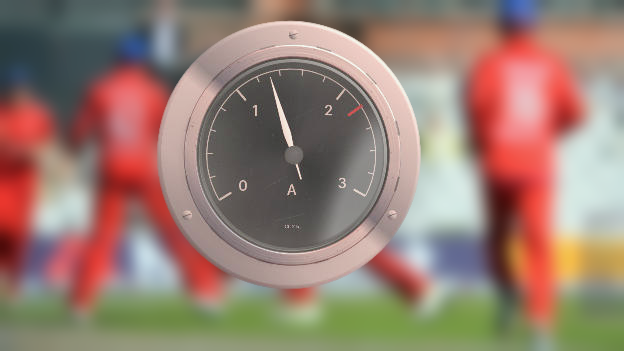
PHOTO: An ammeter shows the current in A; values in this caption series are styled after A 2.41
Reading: A 1.3
